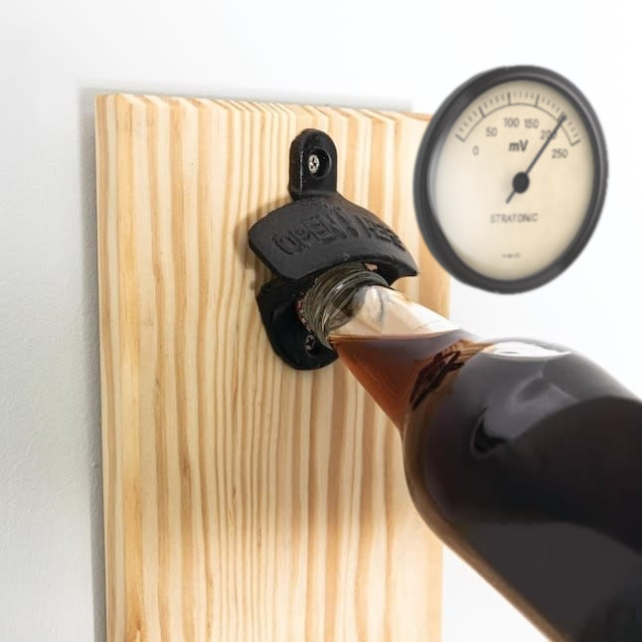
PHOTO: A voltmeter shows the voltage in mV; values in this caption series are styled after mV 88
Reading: mV 200
